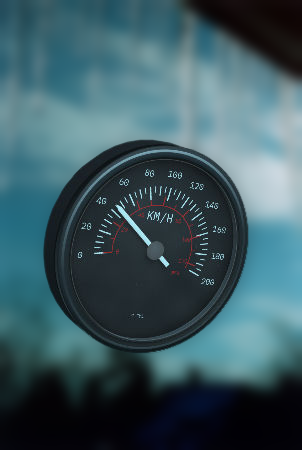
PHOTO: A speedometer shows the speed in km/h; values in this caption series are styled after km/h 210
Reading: km/h 45
